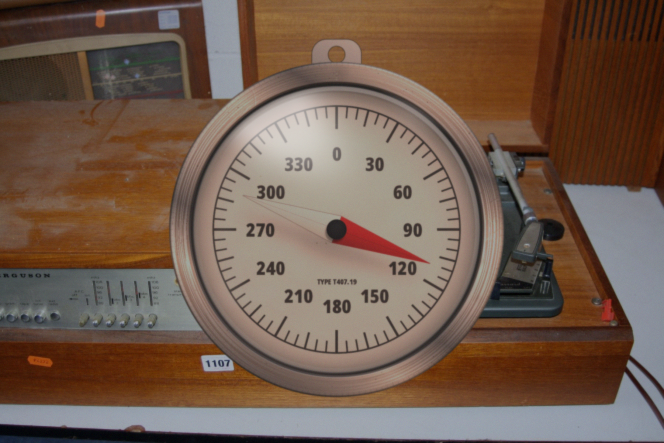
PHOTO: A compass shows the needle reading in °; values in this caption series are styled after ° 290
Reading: ° 110
